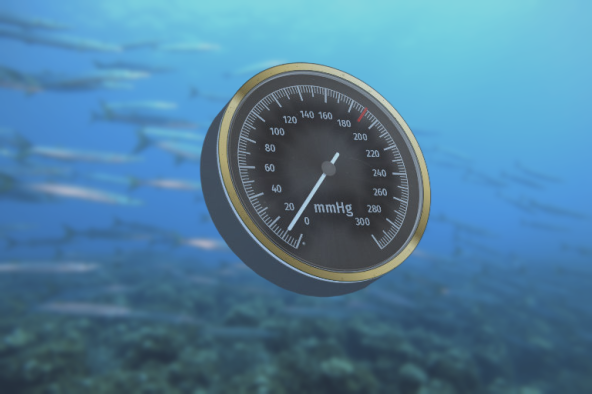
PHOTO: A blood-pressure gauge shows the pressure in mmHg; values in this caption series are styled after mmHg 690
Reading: mmHg 10
